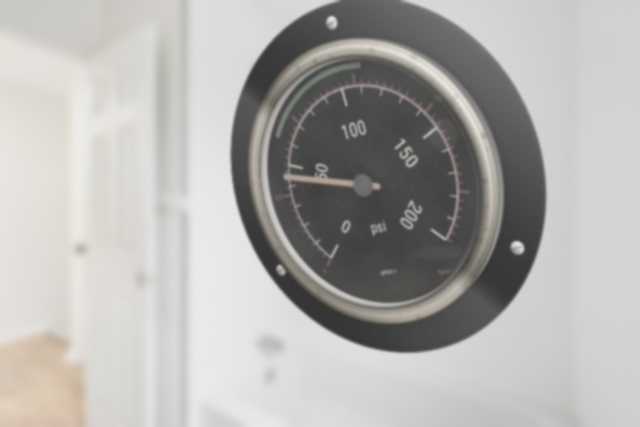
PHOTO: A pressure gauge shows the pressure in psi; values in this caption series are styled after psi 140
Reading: psi 45
